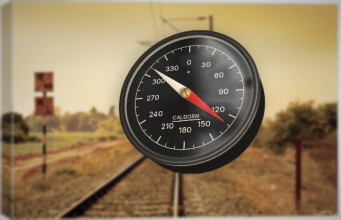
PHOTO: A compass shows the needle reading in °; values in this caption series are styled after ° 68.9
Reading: ° 130
